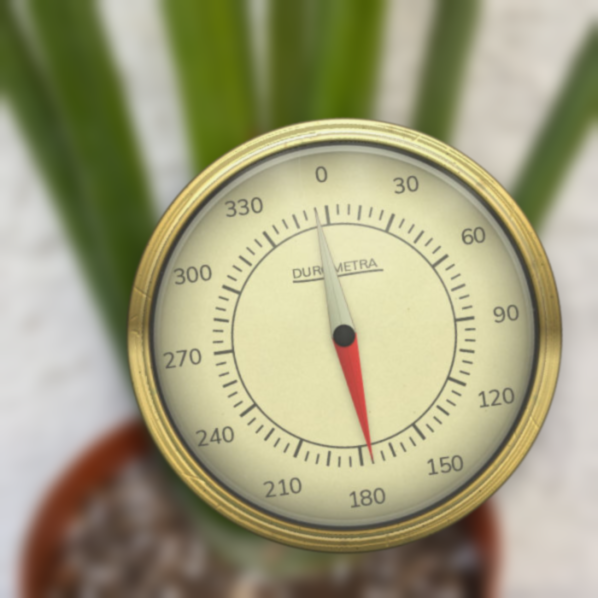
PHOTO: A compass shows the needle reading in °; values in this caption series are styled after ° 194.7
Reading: ° 175
